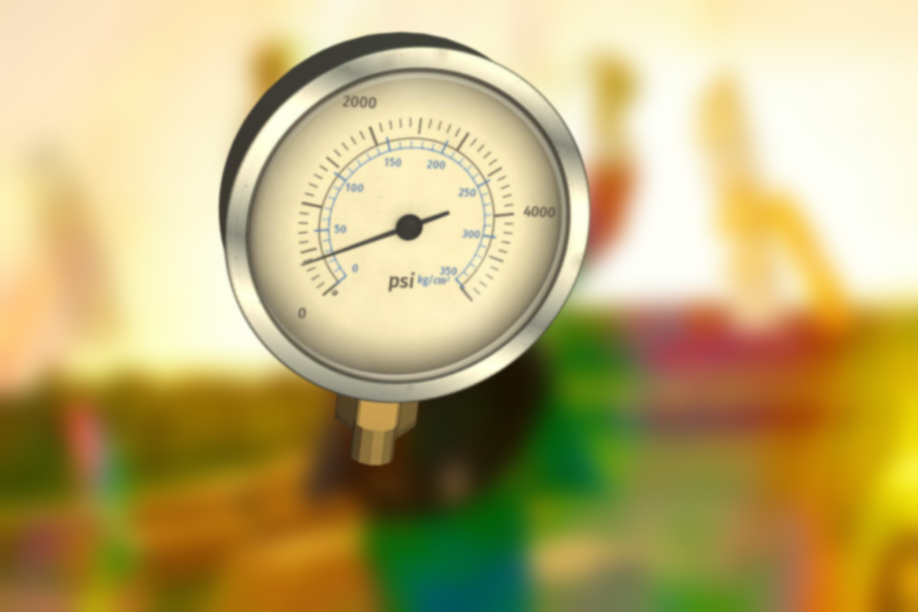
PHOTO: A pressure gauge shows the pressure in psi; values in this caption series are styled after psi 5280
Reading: psi 400
